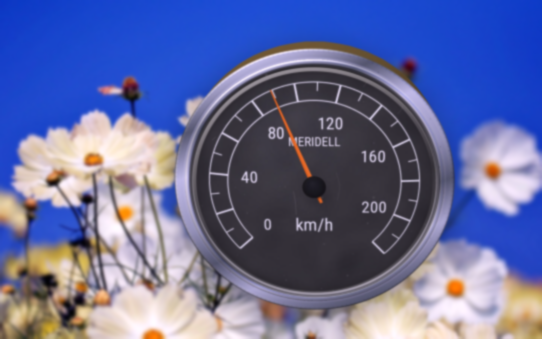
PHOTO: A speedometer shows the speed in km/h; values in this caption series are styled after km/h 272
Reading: km/h 90
